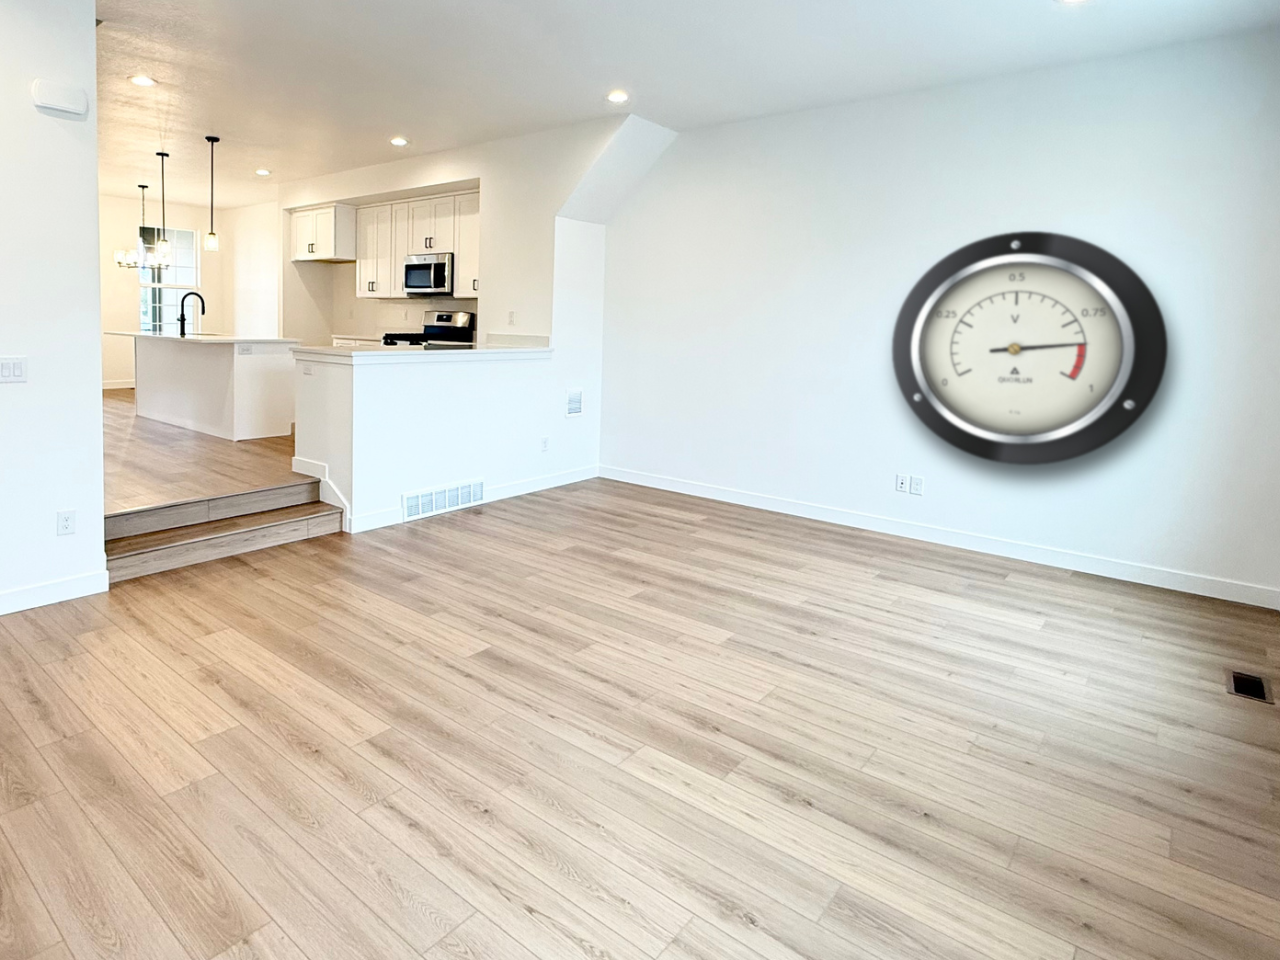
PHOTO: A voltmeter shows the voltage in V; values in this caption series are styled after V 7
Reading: V 0.85
